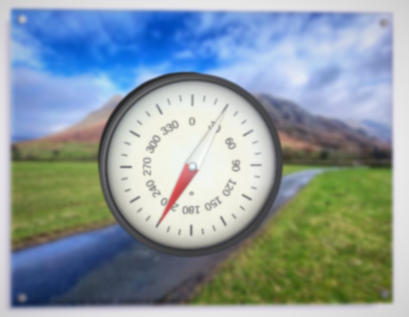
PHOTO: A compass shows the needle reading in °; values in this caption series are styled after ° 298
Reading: ° 210
